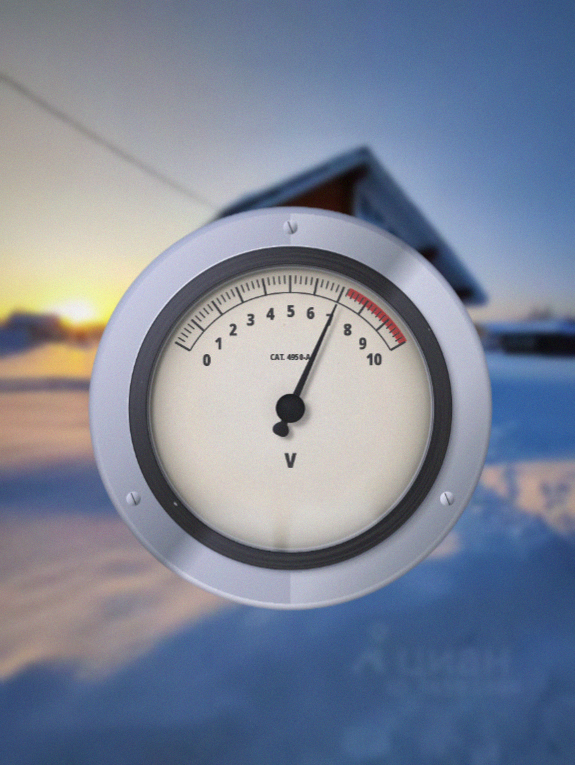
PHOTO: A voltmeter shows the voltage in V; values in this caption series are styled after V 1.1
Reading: V 7
